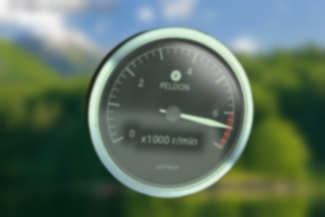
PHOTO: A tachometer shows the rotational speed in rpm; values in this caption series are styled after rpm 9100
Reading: rpm 6400
